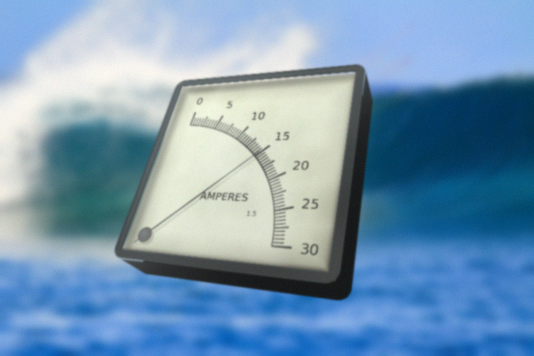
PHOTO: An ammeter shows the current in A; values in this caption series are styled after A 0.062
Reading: A 15
